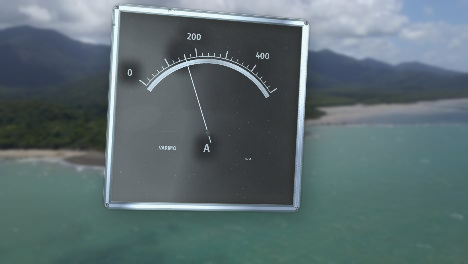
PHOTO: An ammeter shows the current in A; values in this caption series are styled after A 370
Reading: A 160
